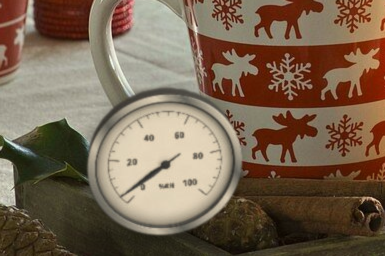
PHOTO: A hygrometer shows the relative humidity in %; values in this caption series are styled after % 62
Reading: % 4
